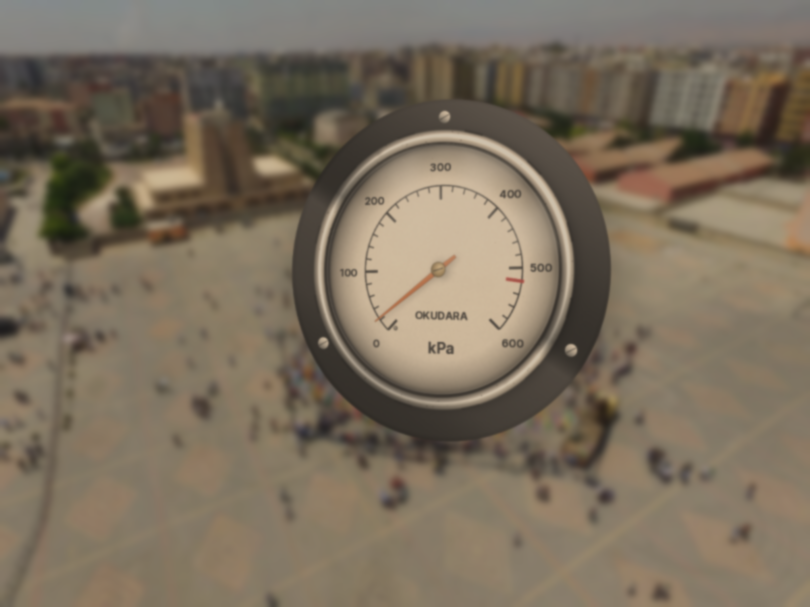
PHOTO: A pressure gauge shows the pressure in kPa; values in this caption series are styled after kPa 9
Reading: kPa 20
